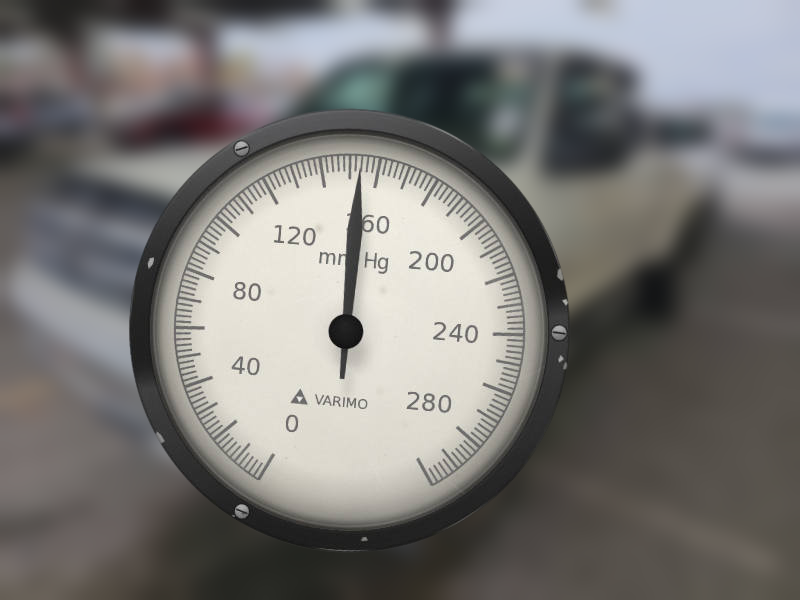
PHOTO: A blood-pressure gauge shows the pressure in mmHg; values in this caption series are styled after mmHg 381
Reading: mmHg 154
